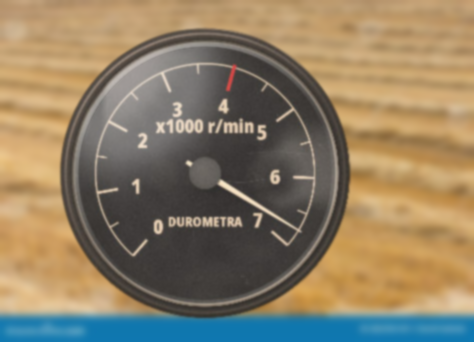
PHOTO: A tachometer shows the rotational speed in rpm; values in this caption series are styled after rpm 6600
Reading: rpm 6750
